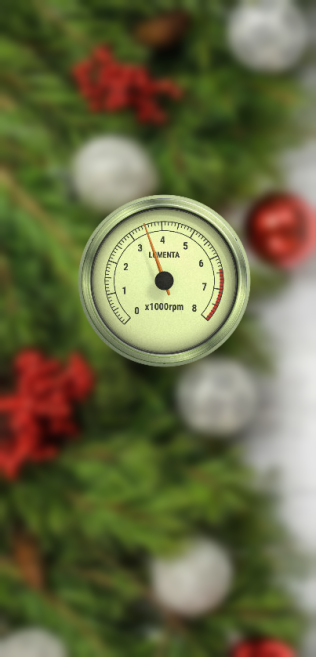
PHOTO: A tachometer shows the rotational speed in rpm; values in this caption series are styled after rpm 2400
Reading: rpm 3500
